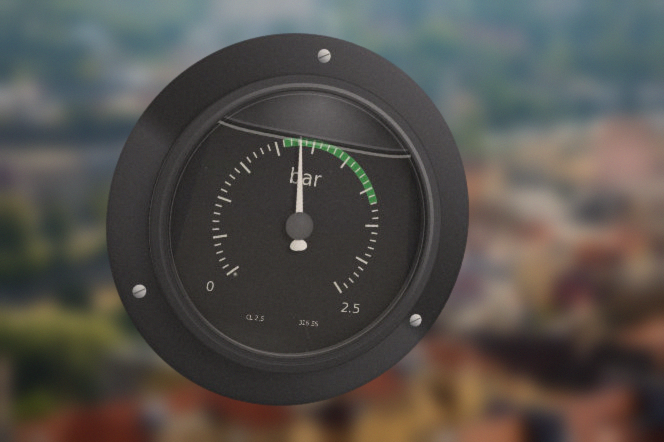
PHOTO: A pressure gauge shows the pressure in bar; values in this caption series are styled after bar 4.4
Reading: bar 1.15
